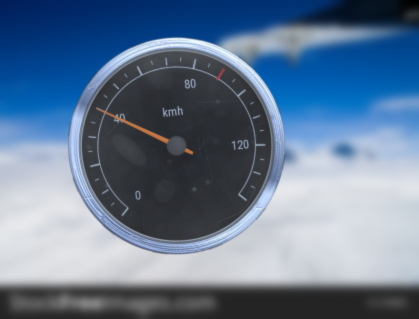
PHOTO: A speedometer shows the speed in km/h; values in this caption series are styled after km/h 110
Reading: km/h 40
